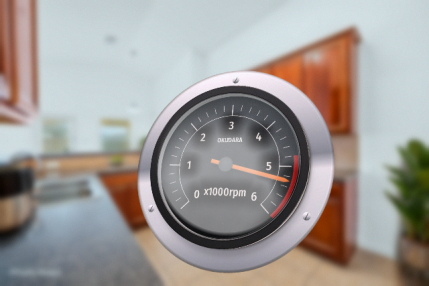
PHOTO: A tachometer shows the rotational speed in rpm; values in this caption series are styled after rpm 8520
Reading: rpm 5300
